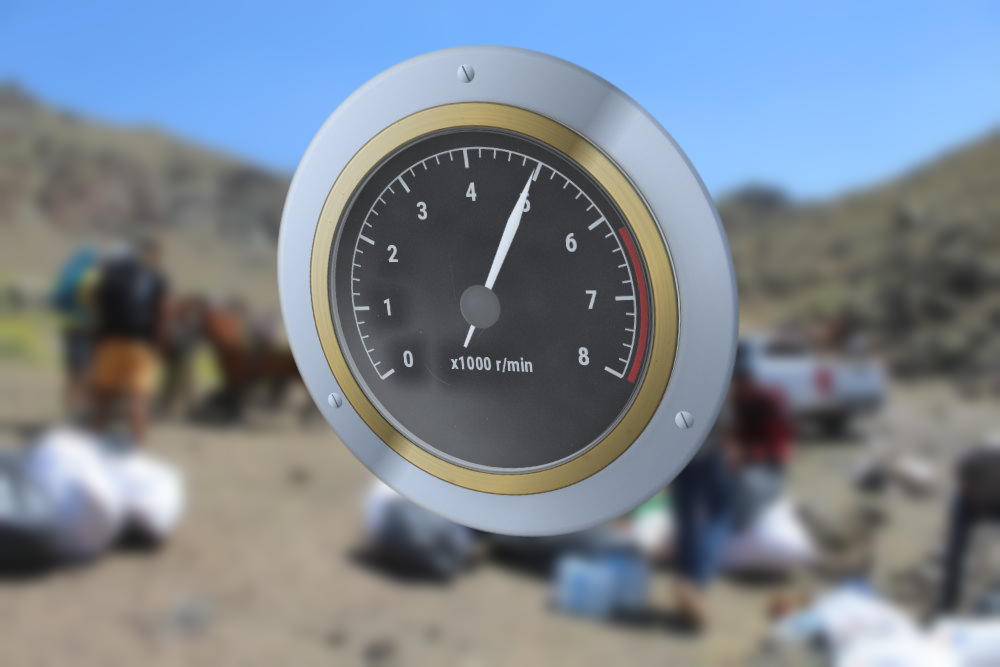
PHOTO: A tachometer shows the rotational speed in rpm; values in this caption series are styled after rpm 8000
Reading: rpm 5000
